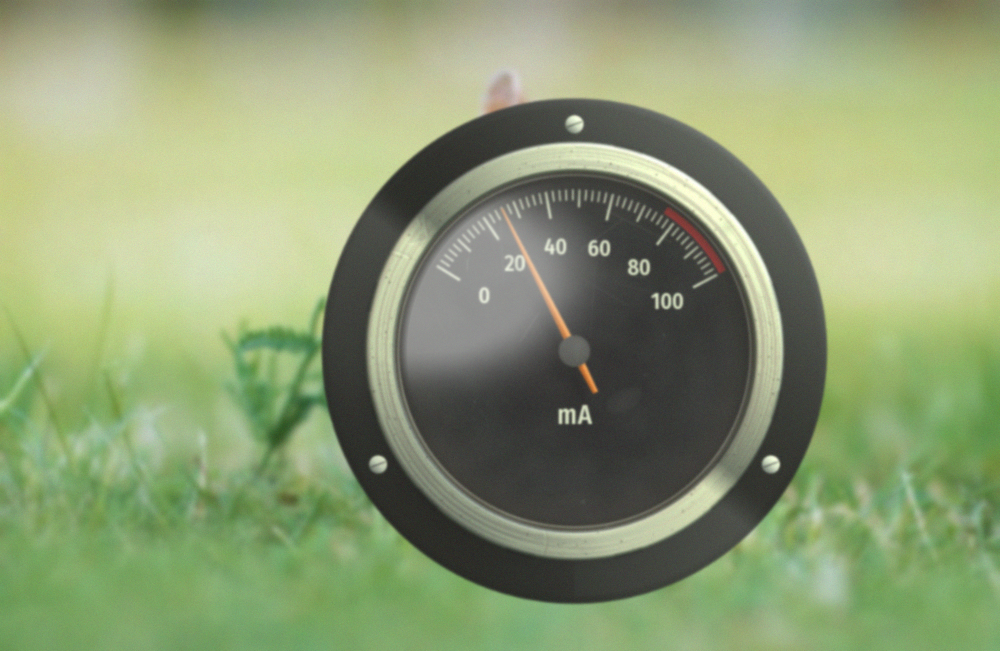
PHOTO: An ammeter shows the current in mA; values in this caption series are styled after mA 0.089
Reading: mA 26
